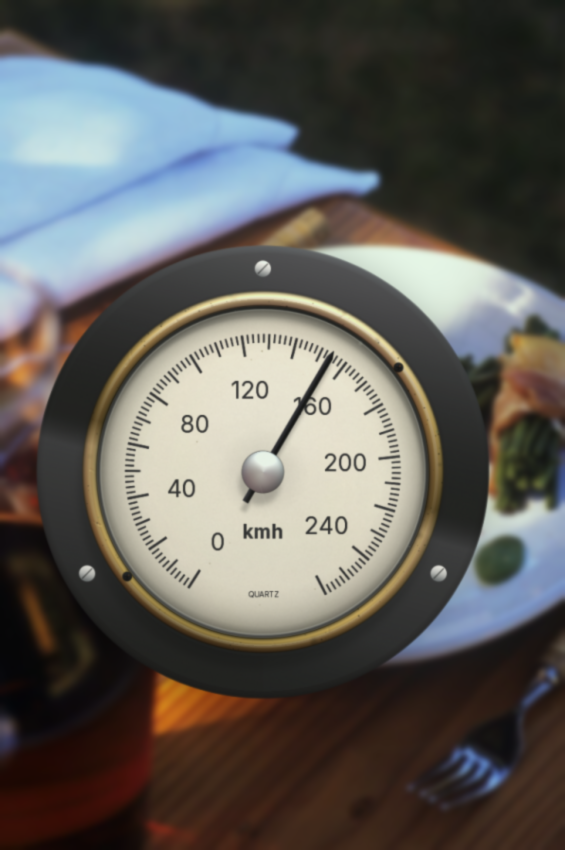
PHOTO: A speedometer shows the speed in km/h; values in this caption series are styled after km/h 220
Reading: km/h 154
